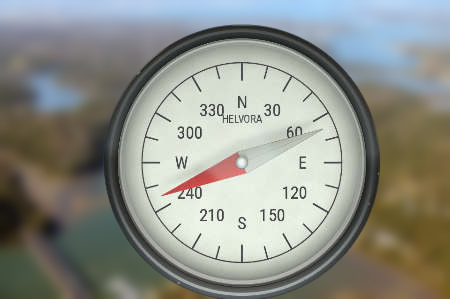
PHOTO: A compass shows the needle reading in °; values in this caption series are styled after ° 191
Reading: ° 247.5
